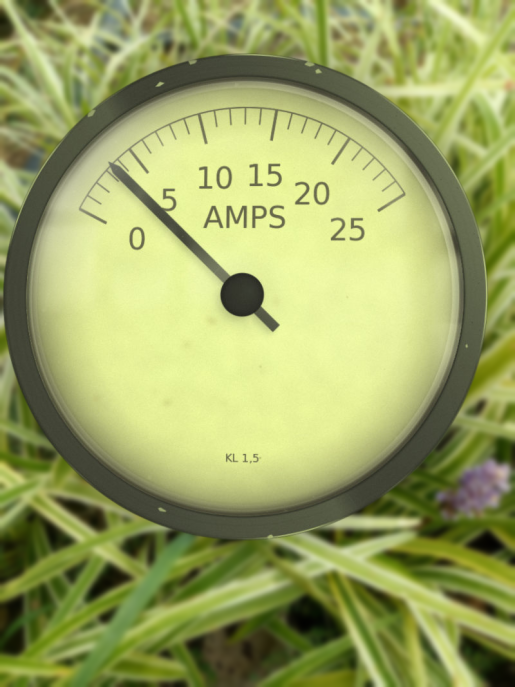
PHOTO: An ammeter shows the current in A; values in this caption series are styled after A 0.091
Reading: A 3.5
